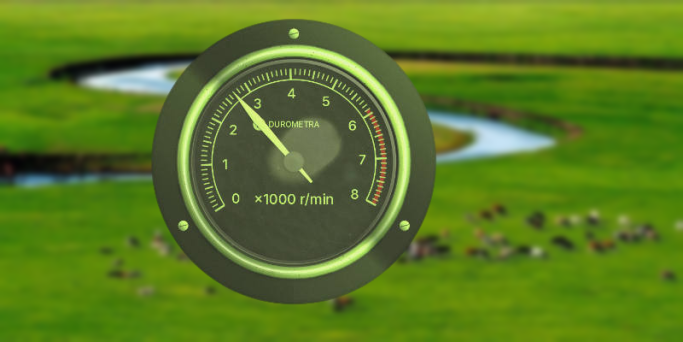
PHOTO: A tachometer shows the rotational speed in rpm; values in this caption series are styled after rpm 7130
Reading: rpm 2700
